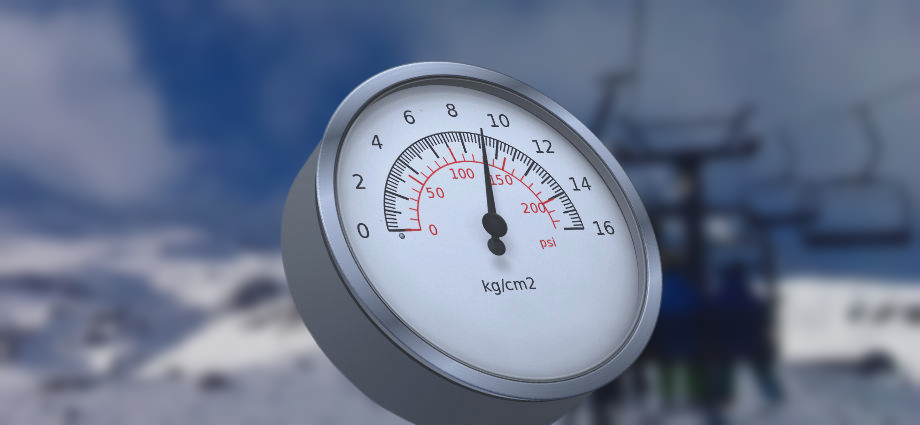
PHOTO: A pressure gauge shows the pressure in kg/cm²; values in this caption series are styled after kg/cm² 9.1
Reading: kg/cm² 9
